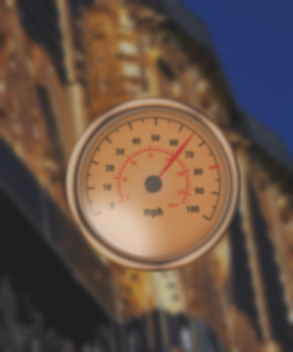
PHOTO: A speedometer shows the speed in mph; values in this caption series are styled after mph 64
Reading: mph 65
